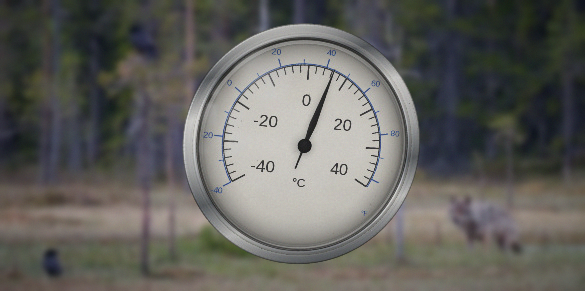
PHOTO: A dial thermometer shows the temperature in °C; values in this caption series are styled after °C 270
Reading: °C 6
